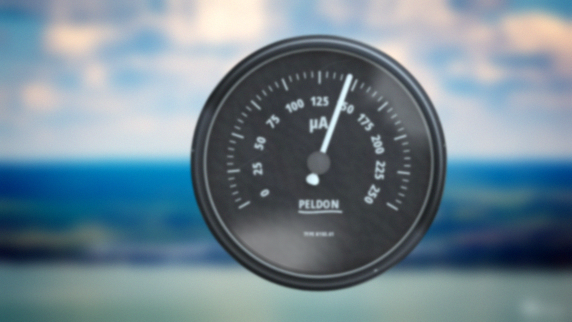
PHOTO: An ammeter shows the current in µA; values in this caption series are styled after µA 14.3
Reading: µA 145
